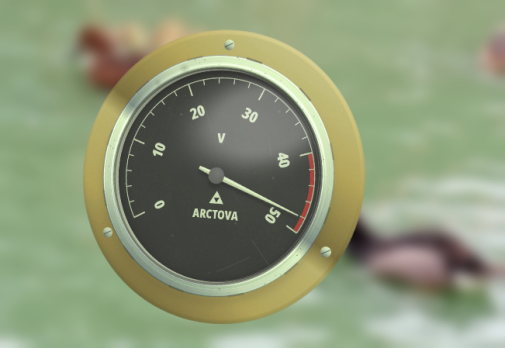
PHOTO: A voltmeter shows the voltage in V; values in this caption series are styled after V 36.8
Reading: V 48
